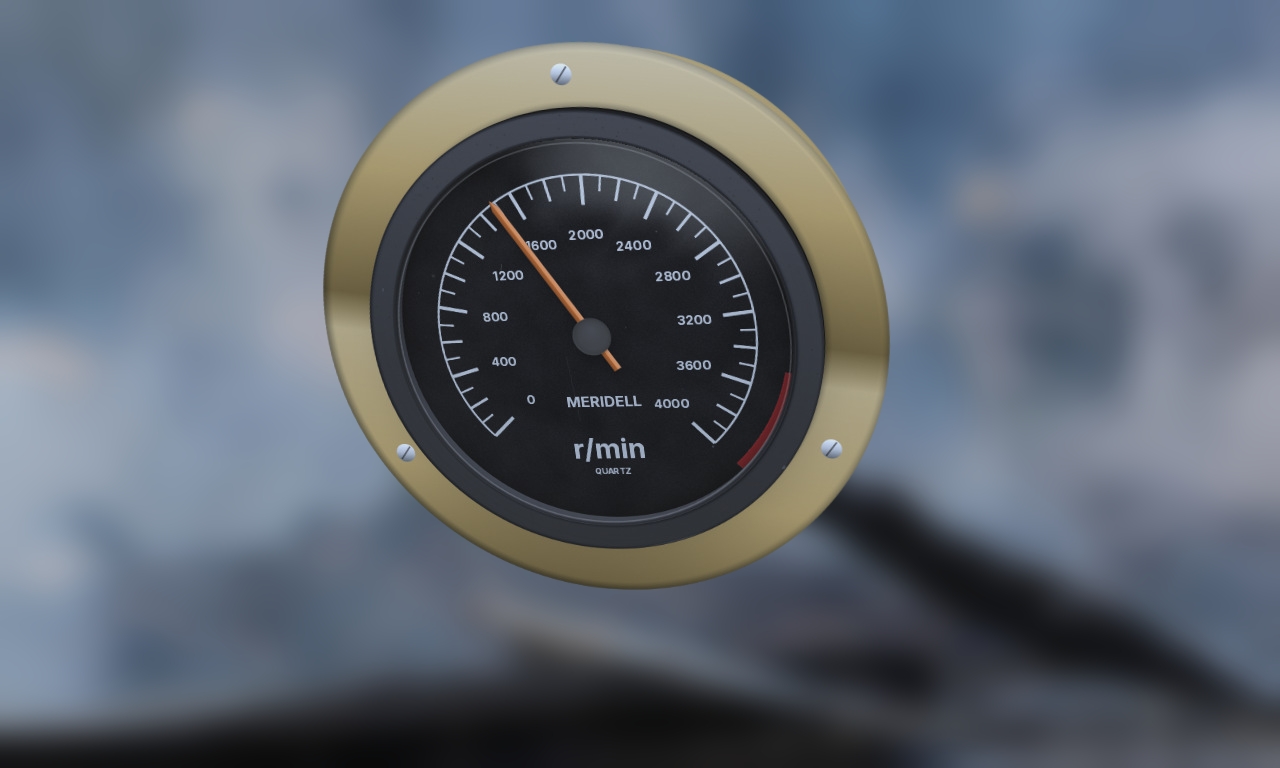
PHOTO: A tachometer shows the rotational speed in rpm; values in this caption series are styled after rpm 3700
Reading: rpm 1500
